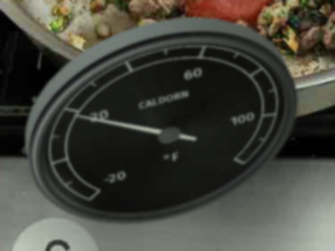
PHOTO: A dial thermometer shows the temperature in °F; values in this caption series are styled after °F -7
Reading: °F 20
